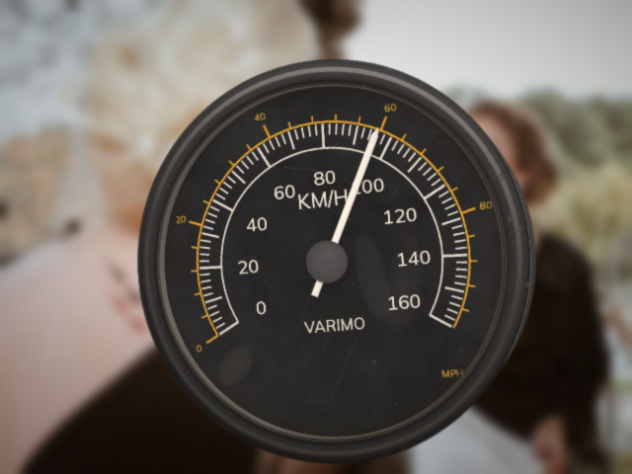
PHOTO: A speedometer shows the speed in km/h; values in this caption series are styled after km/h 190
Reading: km/h 96
